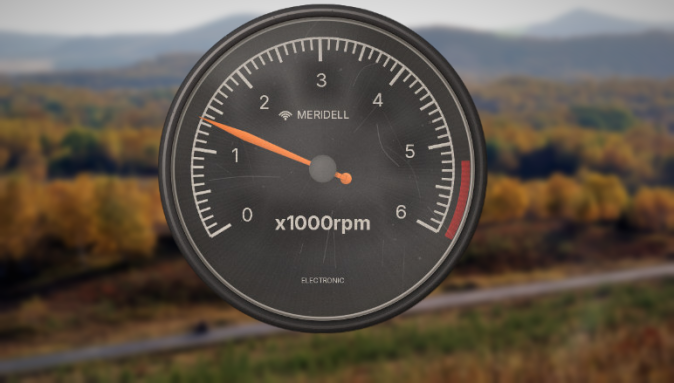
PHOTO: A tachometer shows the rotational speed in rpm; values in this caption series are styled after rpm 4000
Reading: rpm 1350
